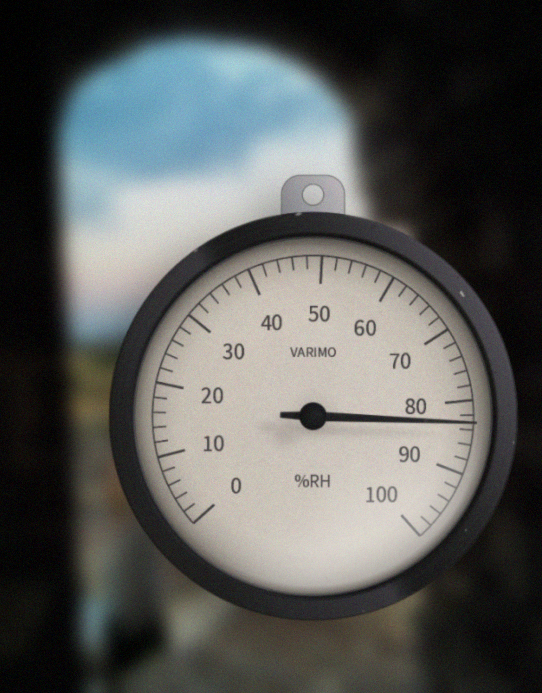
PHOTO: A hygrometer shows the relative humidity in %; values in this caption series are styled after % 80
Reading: % 83
